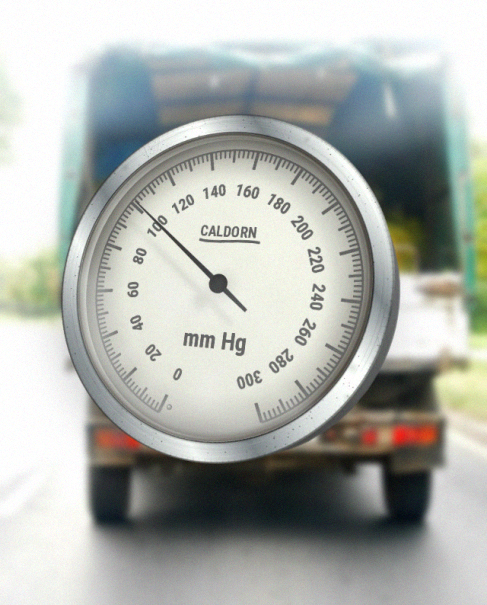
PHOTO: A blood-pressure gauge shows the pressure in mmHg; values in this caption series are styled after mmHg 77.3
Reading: mmHg 102
